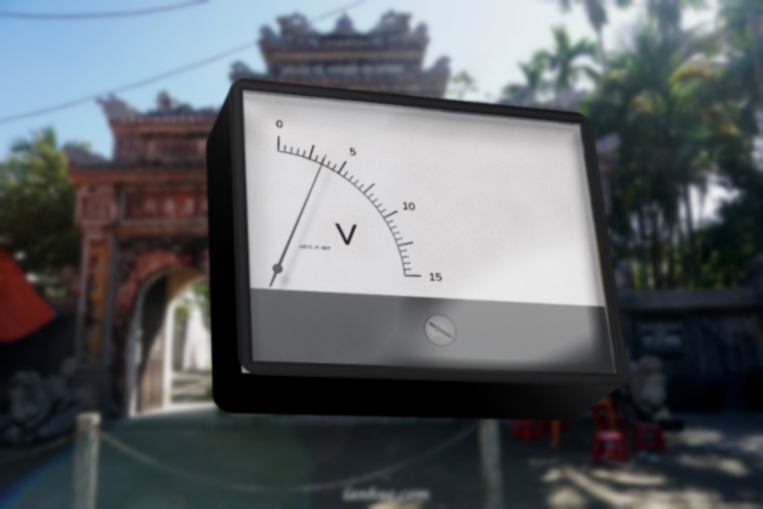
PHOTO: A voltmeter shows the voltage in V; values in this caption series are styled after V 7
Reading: V 3.5
